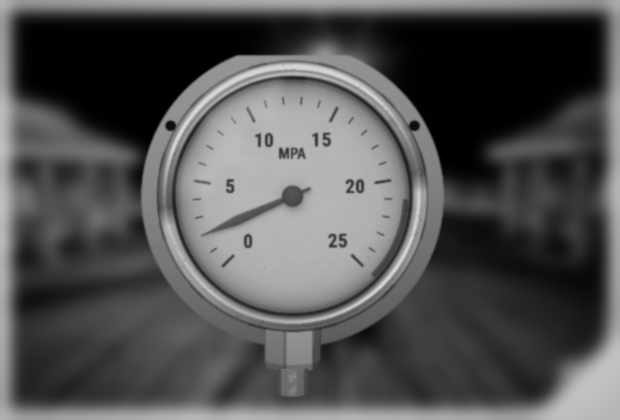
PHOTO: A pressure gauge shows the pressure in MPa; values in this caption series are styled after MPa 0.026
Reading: MPa 2
